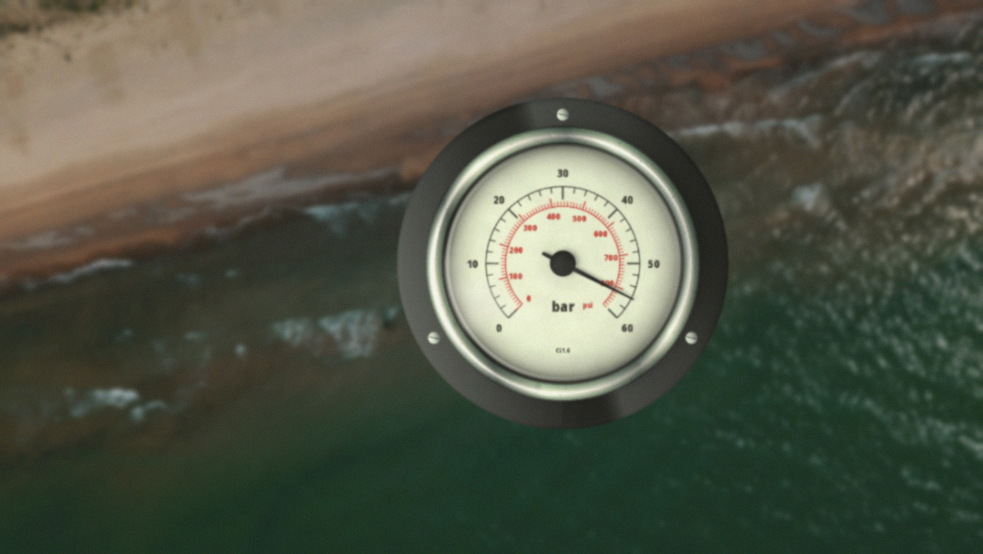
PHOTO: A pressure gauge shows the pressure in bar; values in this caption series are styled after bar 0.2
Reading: bar 56
